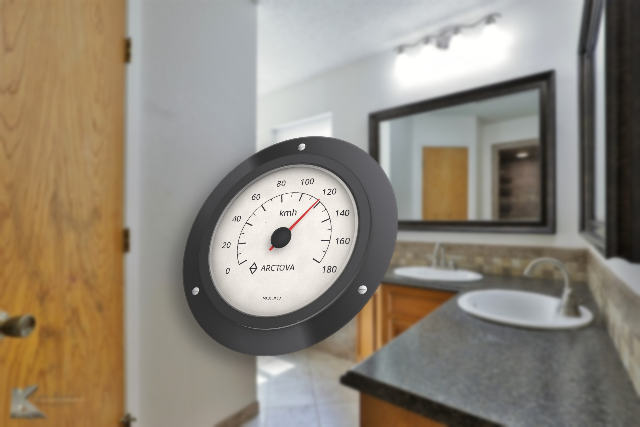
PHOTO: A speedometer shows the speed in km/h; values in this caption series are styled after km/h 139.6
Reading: km/h 120
